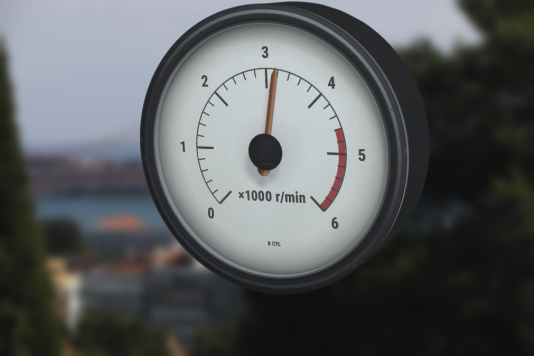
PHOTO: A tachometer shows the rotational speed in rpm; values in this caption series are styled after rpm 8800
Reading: rpm 3200
